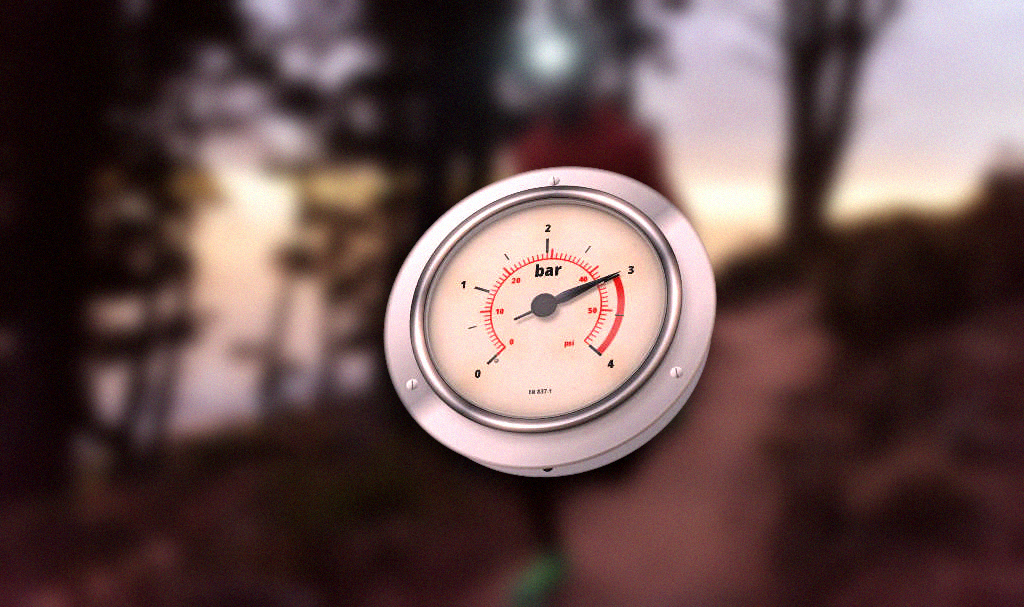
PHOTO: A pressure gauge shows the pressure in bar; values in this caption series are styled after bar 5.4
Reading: bar 3
